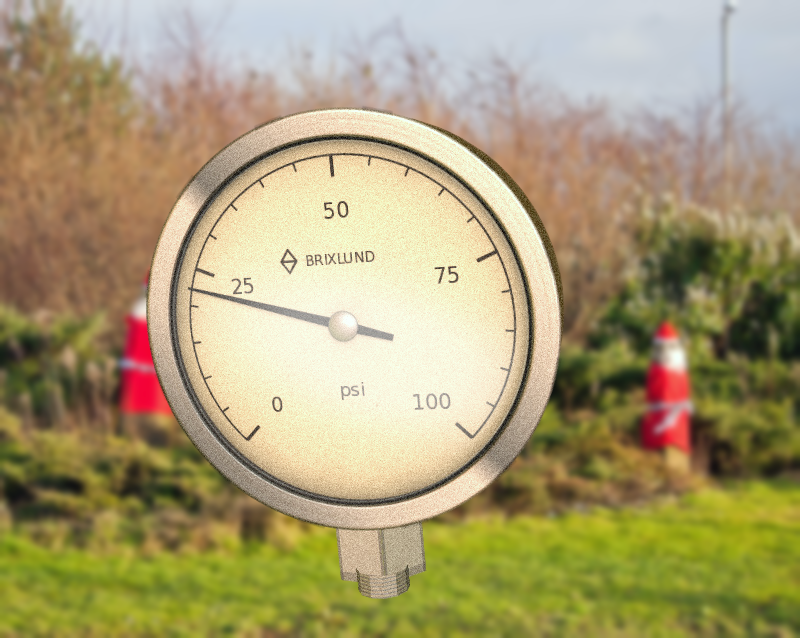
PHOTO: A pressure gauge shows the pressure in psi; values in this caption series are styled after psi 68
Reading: psi 22.5
